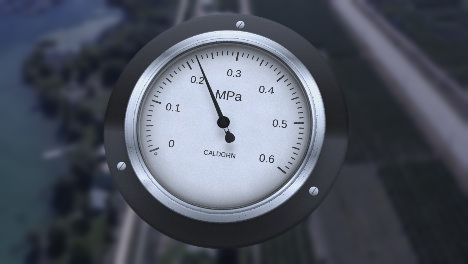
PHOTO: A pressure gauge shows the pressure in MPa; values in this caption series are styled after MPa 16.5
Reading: MPa 0.22
